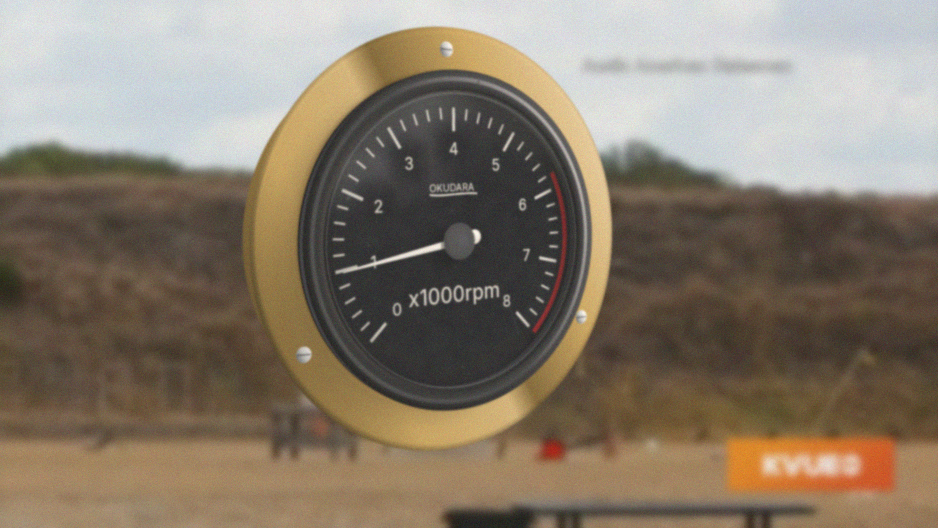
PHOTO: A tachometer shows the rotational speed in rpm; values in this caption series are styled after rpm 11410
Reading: rpm 1000
